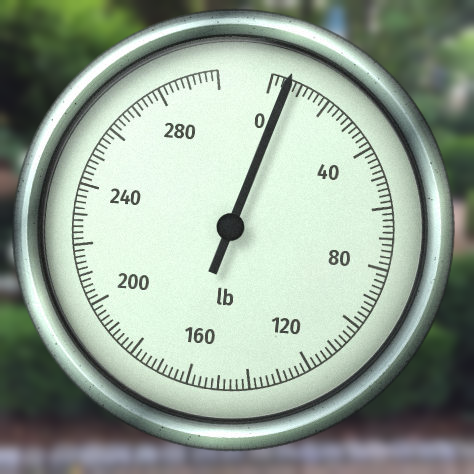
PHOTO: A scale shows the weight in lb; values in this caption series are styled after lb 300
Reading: lb 6
